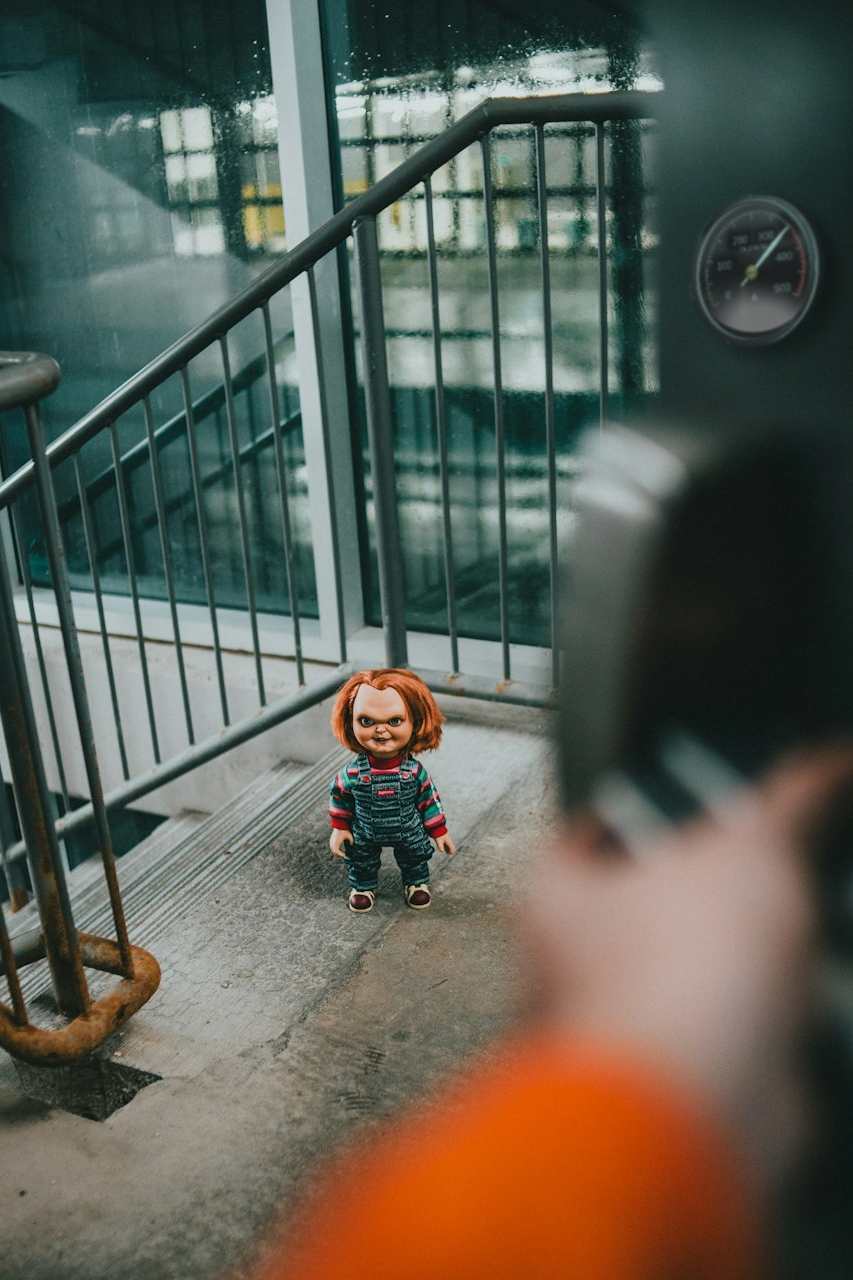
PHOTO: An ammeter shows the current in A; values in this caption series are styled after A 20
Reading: A 350
